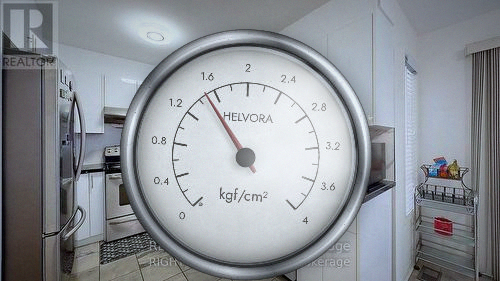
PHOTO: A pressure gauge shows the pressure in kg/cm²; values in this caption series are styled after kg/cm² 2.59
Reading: kg/cm² 1.5
